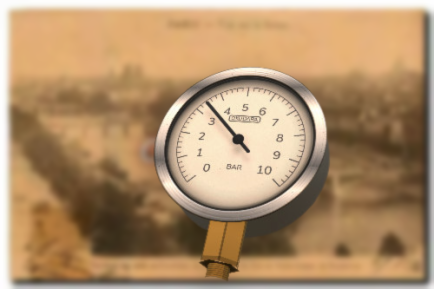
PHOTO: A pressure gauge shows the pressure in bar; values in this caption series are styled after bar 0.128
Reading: bar 3.4
